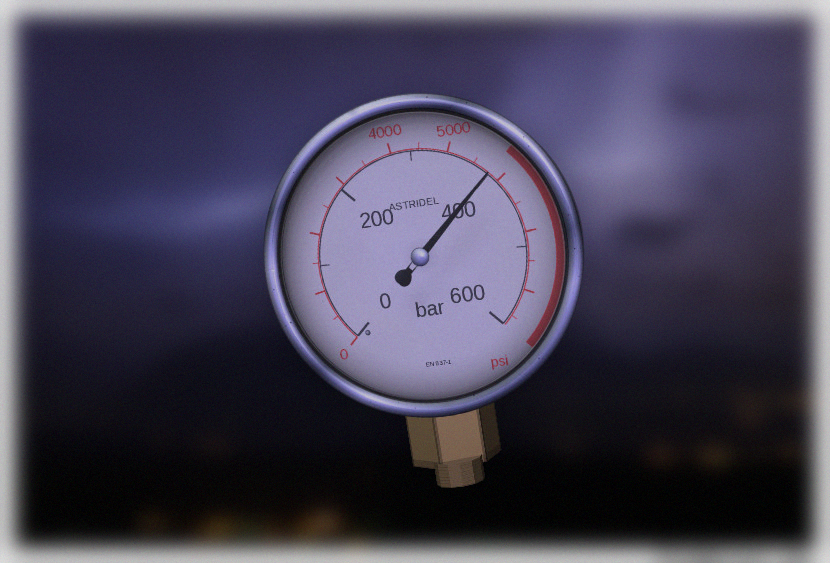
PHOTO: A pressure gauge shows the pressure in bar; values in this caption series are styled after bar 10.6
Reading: bar 400
